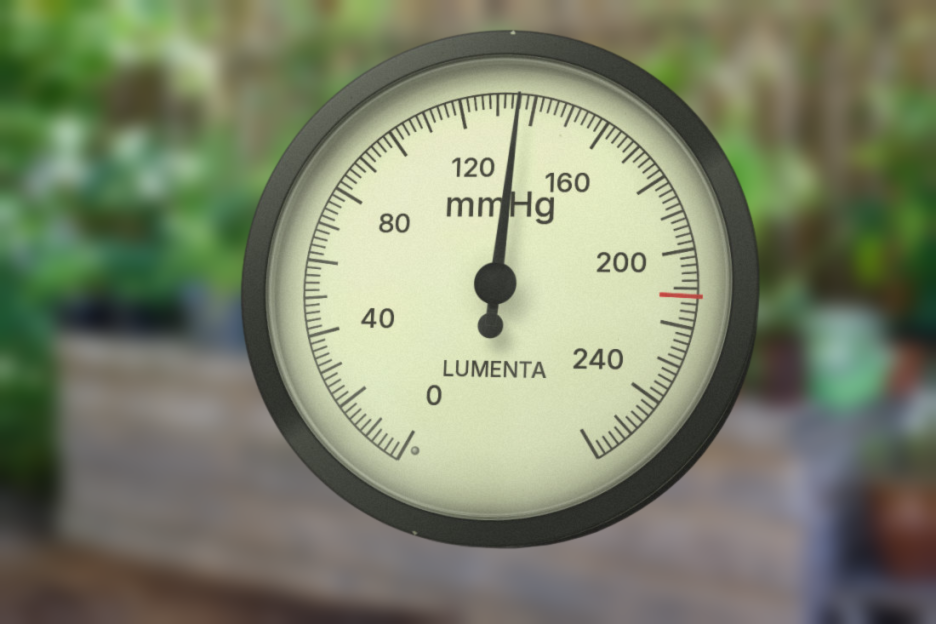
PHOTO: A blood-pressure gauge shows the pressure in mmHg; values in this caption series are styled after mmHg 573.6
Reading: mmHg 136
